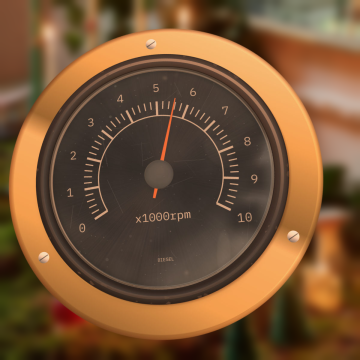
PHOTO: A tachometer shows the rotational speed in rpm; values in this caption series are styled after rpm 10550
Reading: rpm 5600
